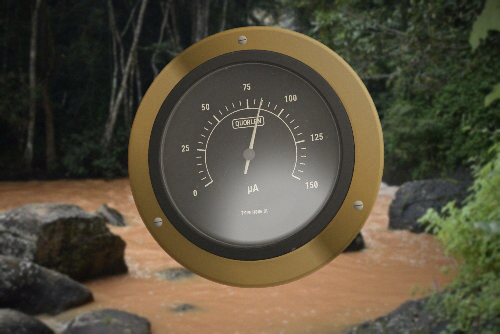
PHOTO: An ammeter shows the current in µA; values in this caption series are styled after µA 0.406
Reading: µA 85
